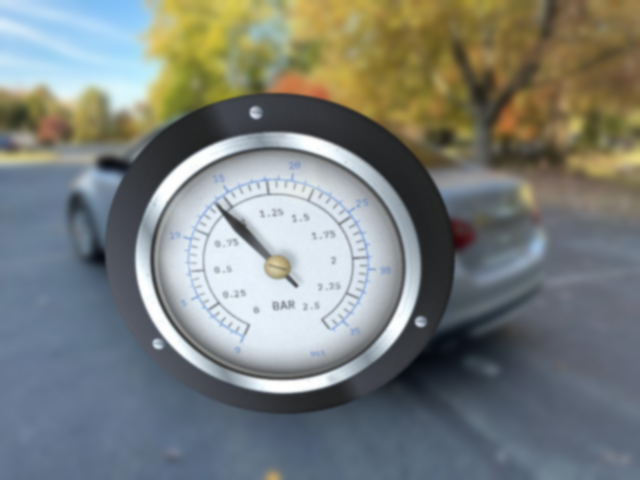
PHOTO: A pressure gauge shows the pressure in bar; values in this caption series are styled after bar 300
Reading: bar 0.95
